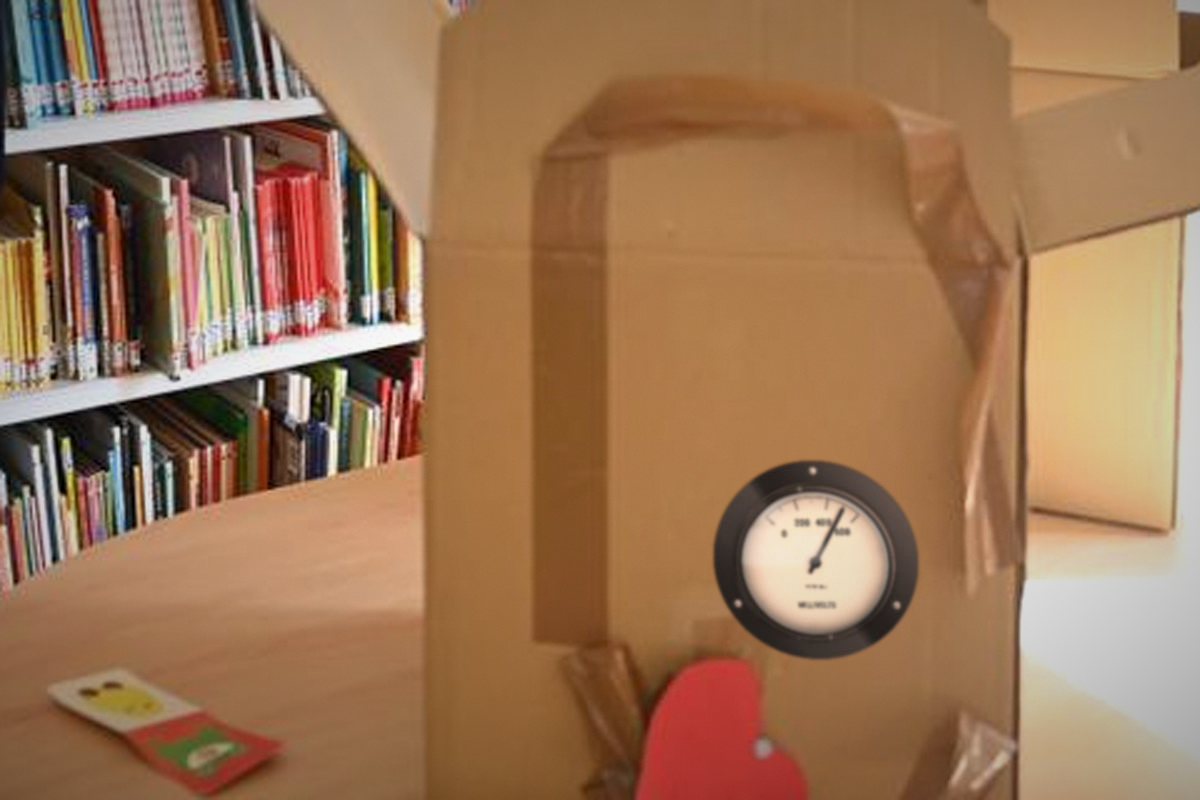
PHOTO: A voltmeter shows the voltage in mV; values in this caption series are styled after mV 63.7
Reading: mV 500
